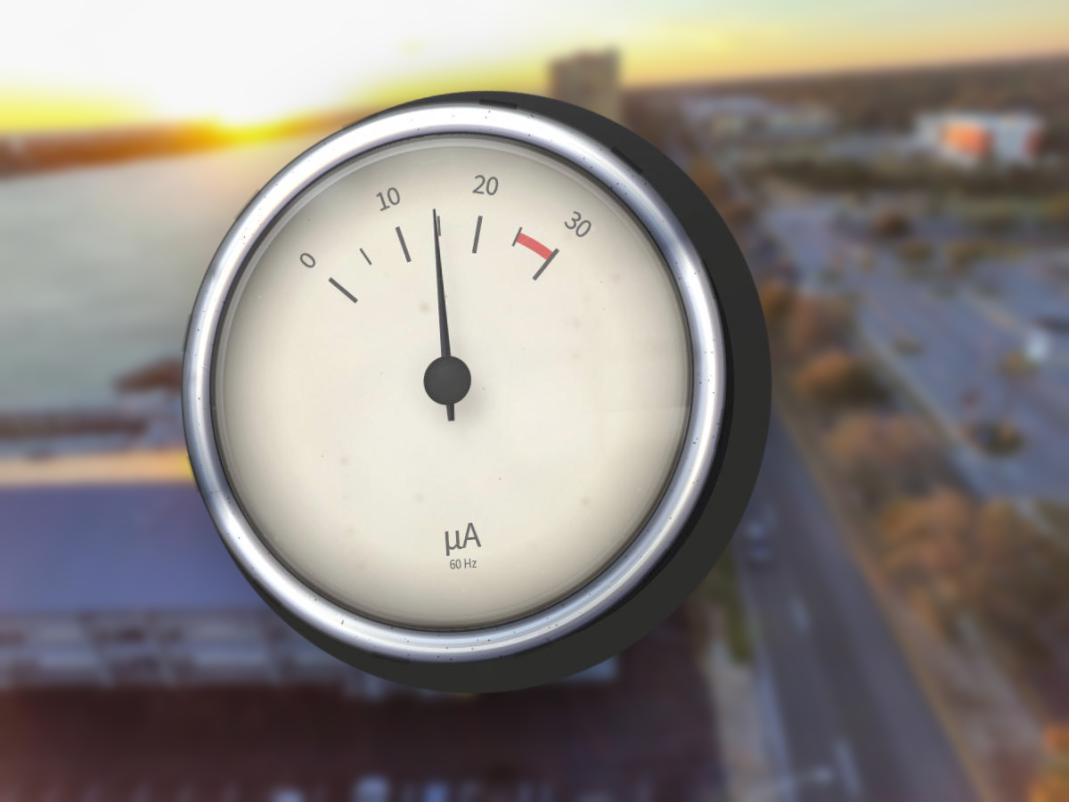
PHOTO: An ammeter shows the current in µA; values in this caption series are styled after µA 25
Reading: µA 15
